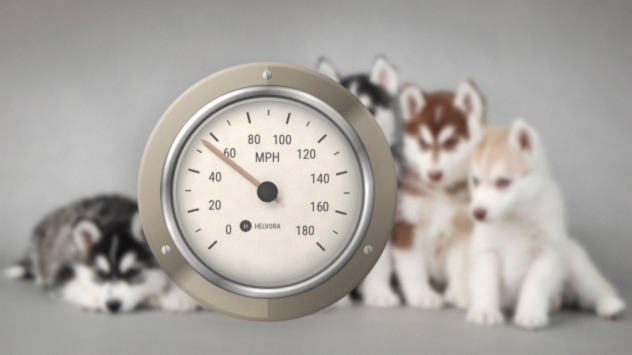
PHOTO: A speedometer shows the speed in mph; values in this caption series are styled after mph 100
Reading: mph 55
